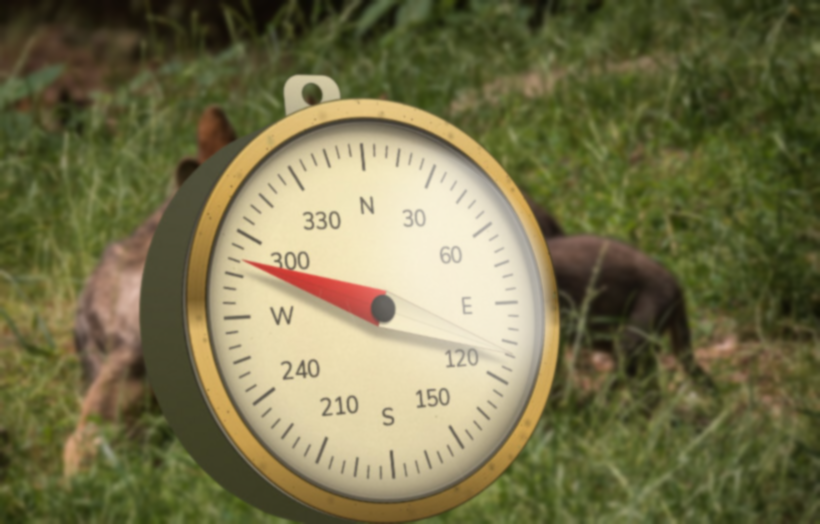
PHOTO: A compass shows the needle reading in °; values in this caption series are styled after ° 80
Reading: ° 290
